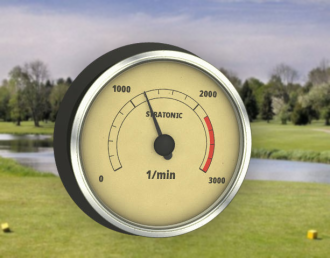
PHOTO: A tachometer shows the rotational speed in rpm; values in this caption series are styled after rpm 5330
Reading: rpm 1200
